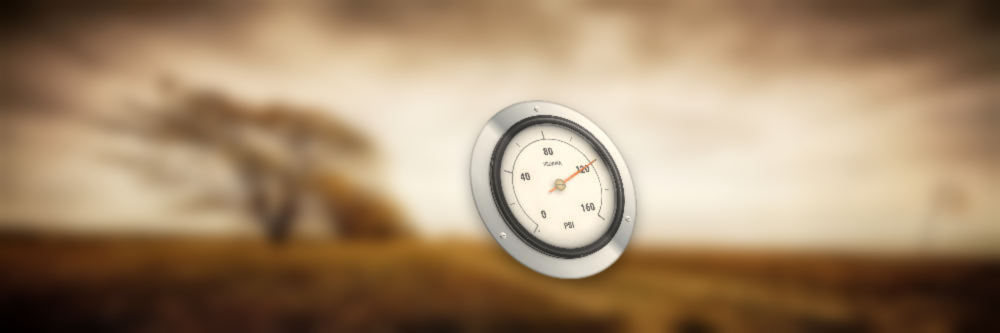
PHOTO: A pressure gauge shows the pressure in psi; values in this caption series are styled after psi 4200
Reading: psi 120
